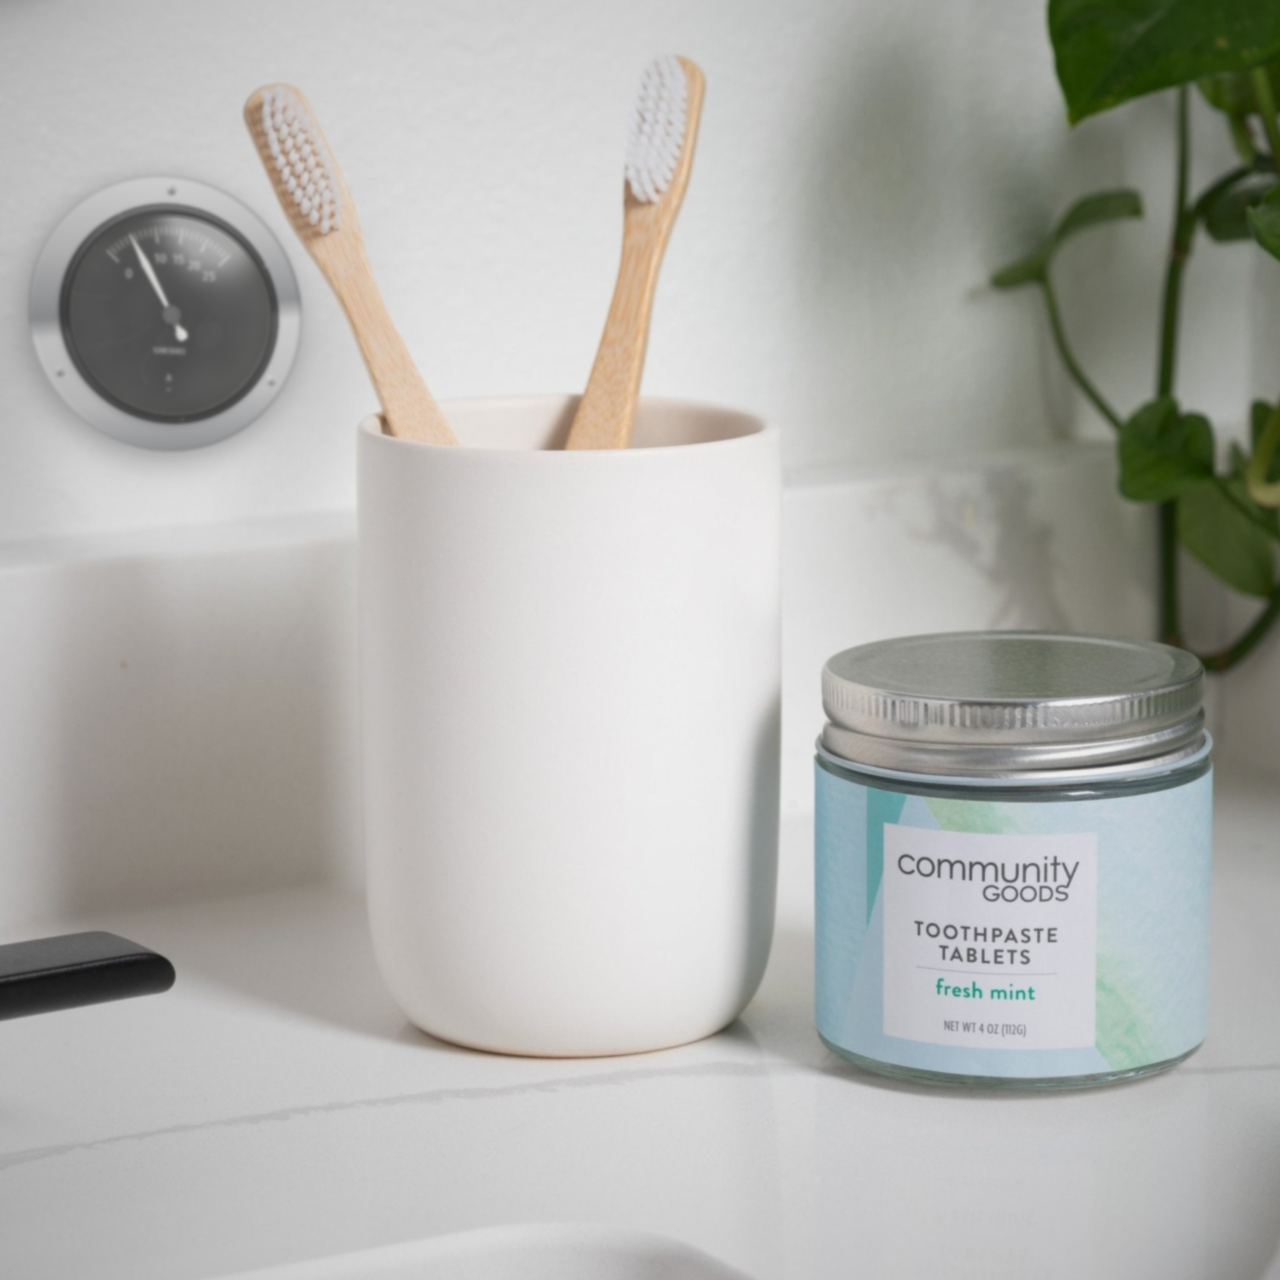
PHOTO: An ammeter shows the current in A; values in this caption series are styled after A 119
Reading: A 5
